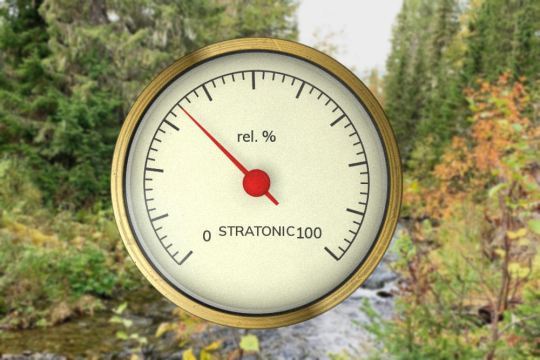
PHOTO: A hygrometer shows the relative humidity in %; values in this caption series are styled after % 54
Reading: % 34
